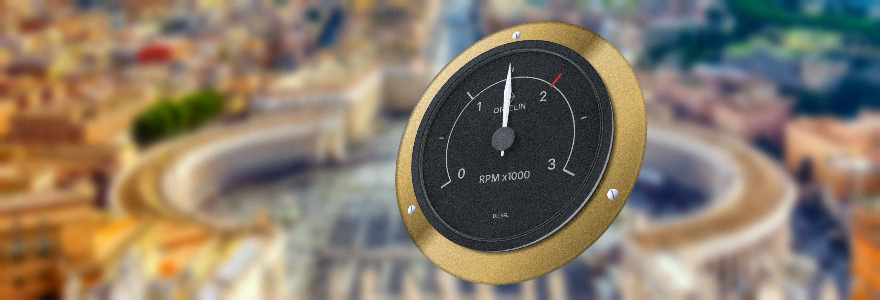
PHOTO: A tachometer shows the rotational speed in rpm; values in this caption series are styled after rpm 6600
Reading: rpm 1500
